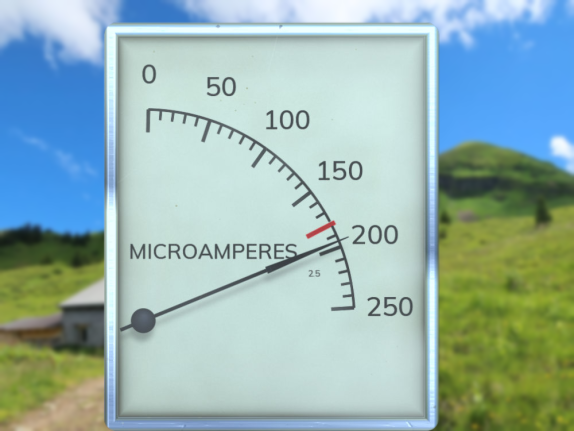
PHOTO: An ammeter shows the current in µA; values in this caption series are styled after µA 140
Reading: µA 195
